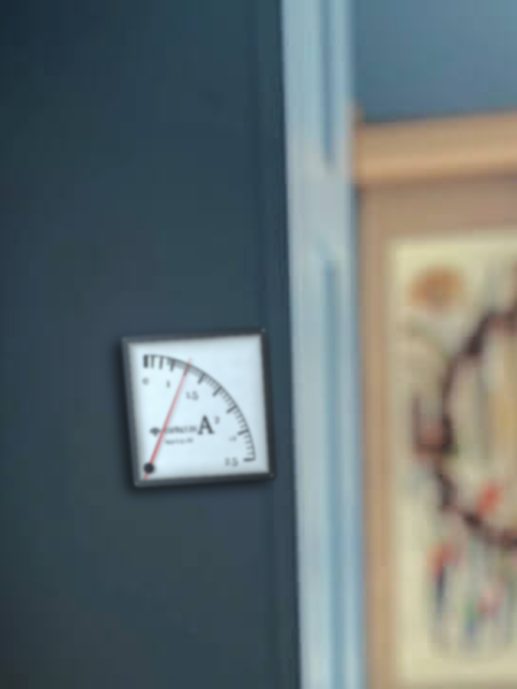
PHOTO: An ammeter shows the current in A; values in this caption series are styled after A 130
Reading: A 1.25
